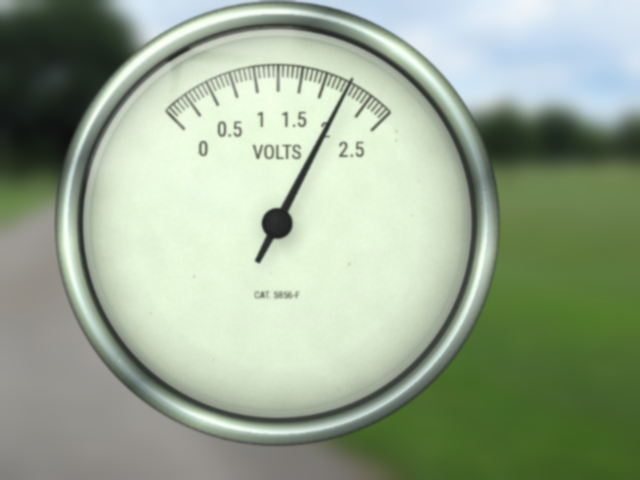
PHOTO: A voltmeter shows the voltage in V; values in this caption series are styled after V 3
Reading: V 2
